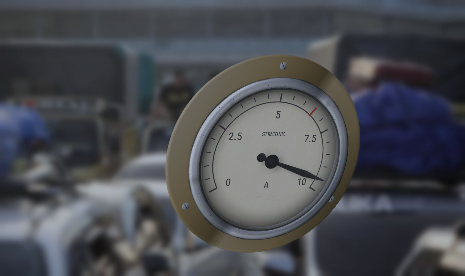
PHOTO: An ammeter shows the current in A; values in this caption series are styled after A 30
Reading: A 9.5
